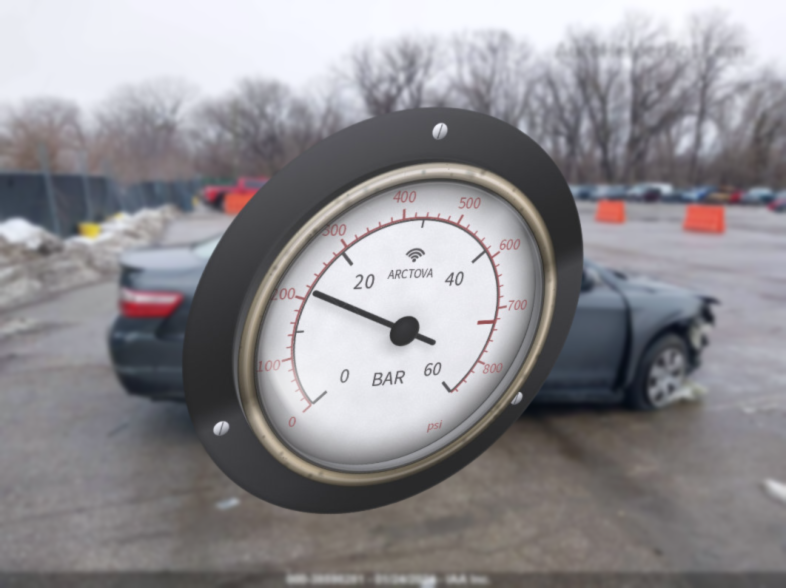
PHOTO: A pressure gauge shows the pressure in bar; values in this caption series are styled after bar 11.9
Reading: bar 15
